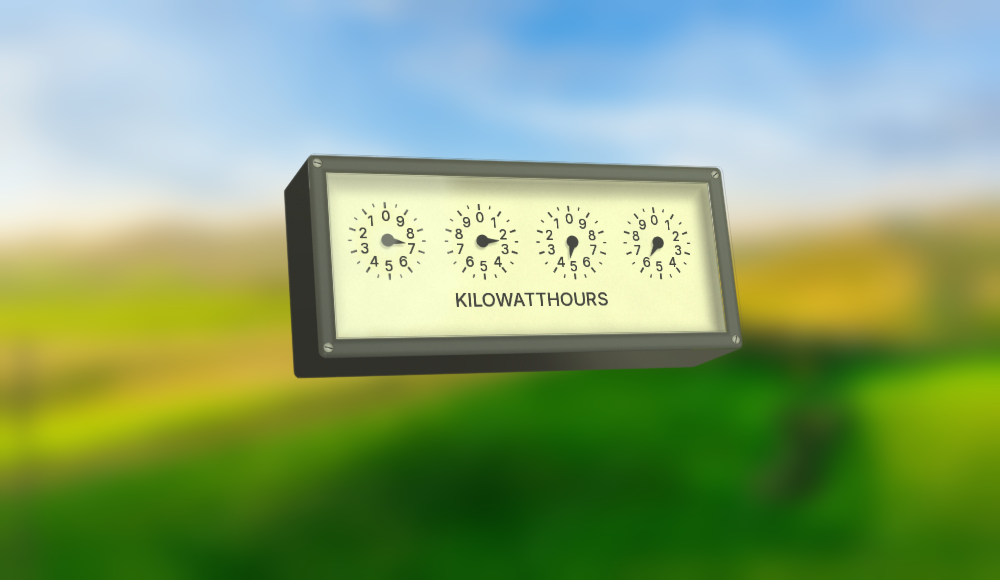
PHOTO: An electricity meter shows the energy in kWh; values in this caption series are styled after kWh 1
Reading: kWh 7246
